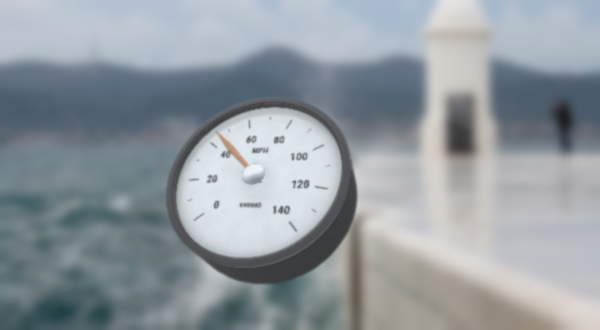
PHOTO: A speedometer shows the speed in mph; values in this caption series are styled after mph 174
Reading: mph 45
